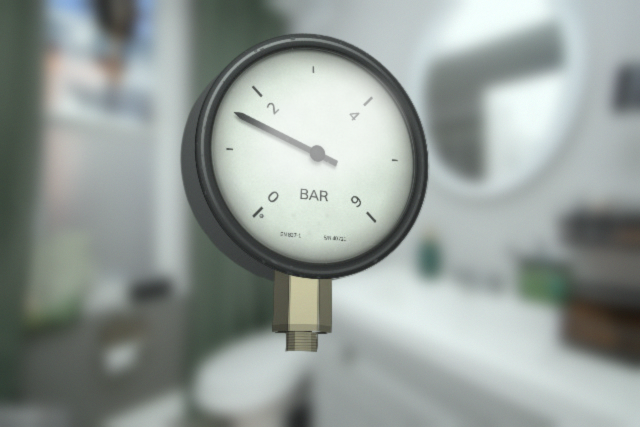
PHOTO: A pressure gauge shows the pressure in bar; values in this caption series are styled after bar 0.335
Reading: bar 1.5
